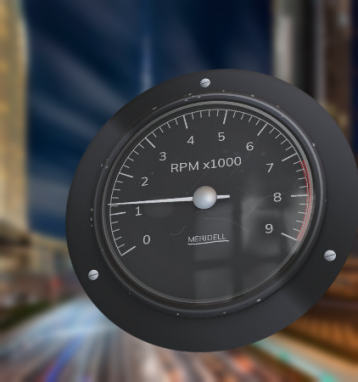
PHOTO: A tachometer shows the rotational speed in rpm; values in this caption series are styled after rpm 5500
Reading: rpm 1200
